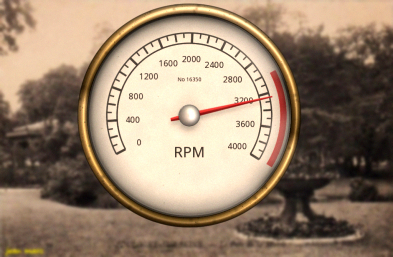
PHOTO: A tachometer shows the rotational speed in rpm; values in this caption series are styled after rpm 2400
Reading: rpm 3250
